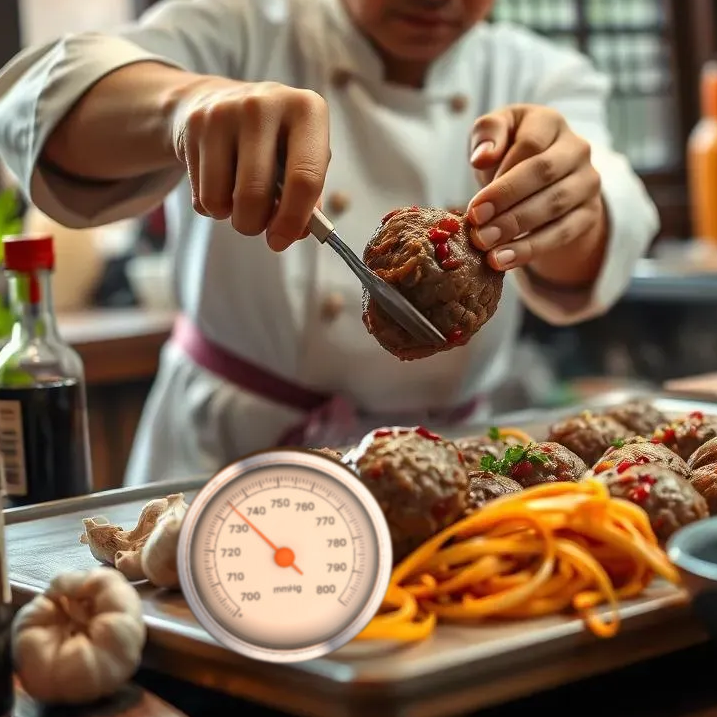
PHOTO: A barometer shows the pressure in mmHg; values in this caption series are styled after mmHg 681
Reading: mmHg 735
